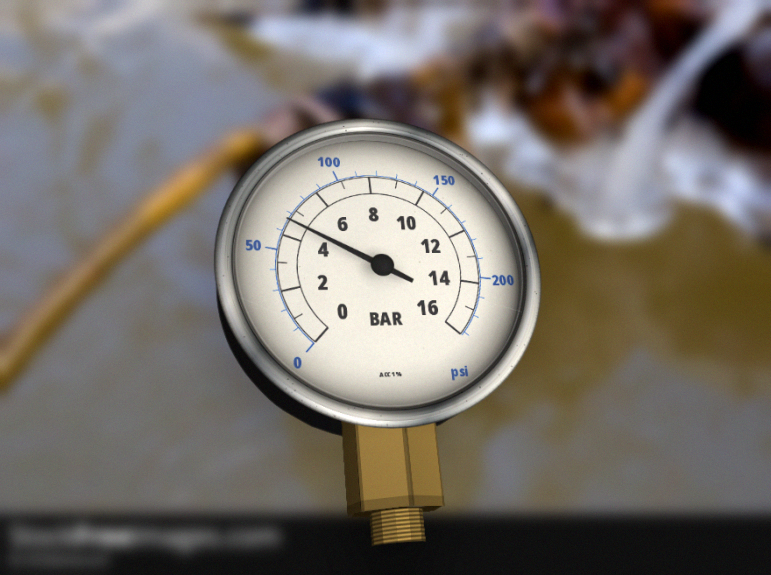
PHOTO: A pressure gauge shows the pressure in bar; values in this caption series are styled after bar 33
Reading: bar 4.5
